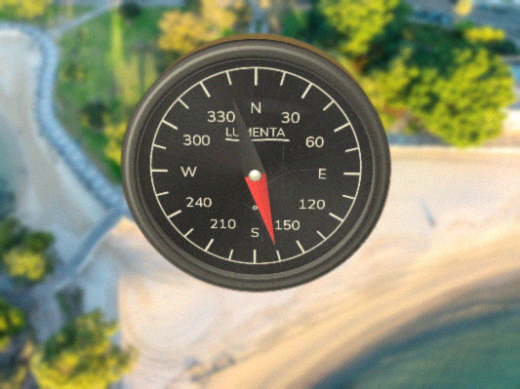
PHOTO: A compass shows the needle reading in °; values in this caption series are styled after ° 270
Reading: ° 165
